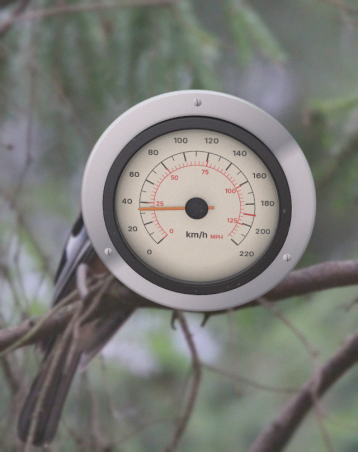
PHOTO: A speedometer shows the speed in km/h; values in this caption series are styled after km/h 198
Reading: km/h 35
